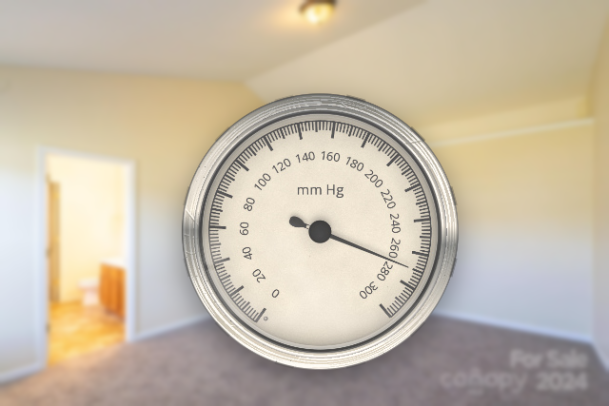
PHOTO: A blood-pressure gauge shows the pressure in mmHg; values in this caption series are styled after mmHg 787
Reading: mmHg 270
